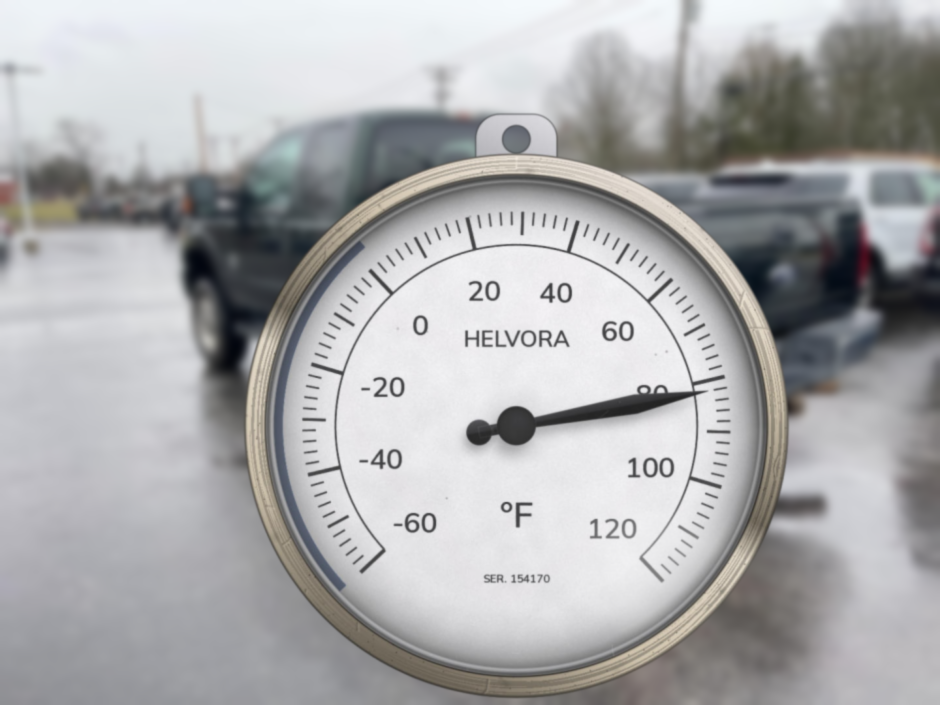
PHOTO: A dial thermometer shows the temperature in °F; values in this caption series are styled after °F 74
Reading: °F 82
